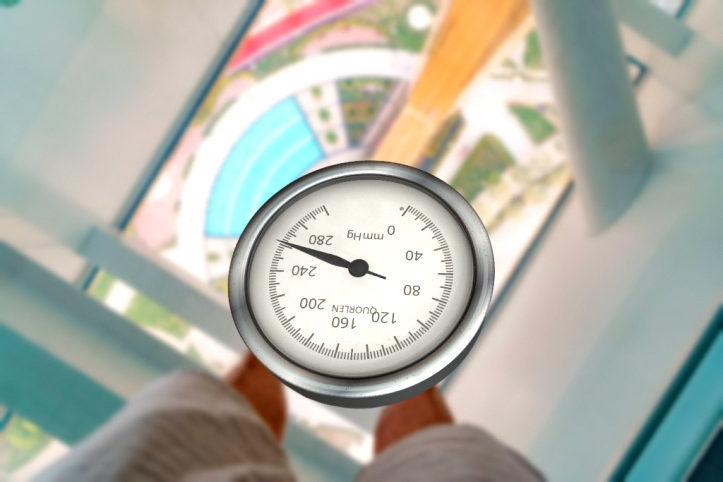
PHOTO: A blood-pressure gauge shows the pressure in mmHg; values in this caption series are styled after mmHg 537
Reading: mmHg 260
